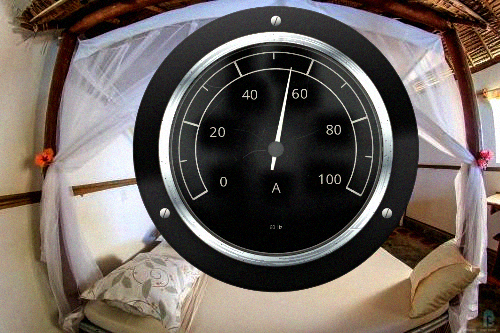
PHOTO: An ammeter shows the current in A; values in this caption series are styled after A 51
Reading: A 55
